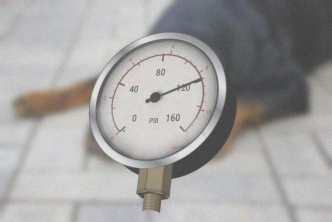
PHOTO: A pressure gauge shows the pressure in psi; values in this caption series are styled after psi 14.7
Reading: psi 120
